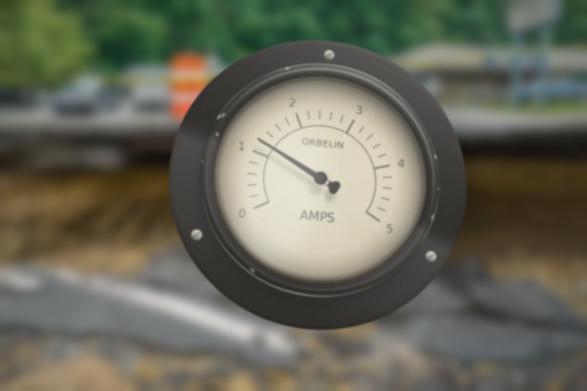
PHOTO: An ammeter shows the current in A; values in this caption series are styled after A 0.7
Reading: A 1.2
